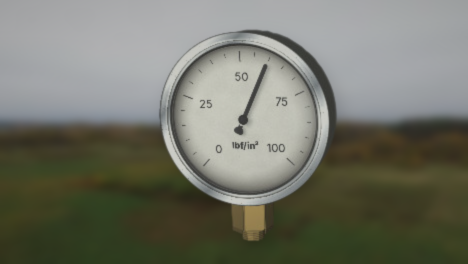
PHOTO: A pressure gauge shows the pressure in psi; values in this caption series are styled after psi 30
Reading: psi 60
